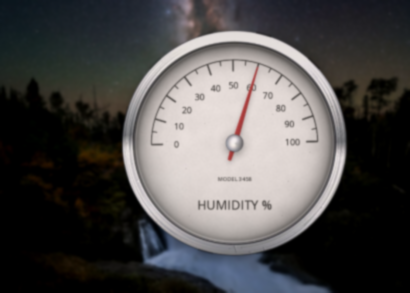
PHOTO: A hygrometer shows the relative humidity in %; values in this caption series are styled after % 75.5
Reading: % 60
